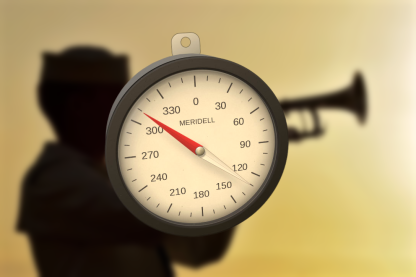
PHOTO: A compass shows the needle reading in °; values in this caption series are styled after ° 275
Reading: ° 310
